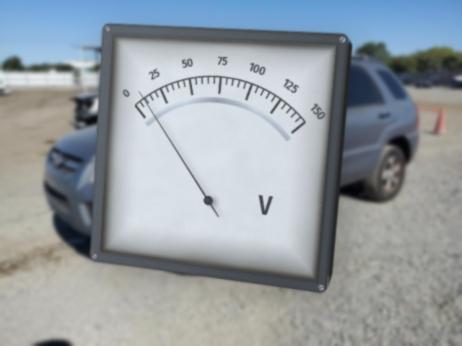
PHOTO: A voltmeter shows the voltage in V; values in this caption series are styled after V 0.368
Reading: V 10
